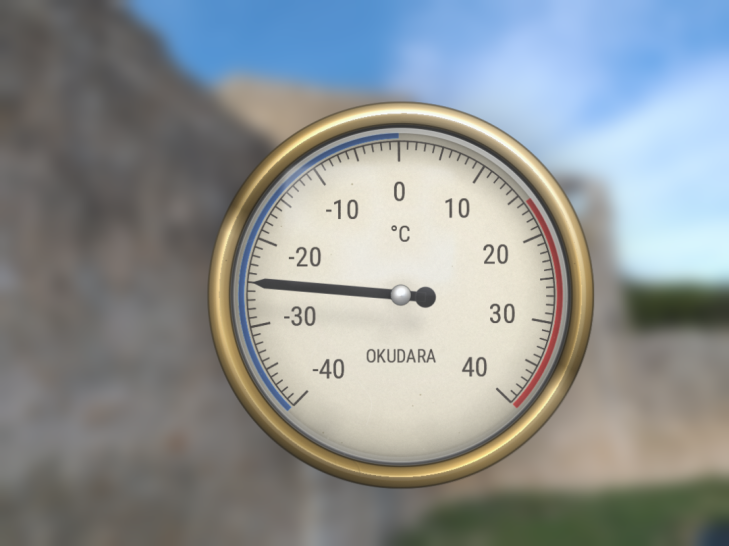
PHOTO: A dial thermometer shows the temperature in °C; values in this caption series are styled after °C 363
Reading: °C -25
